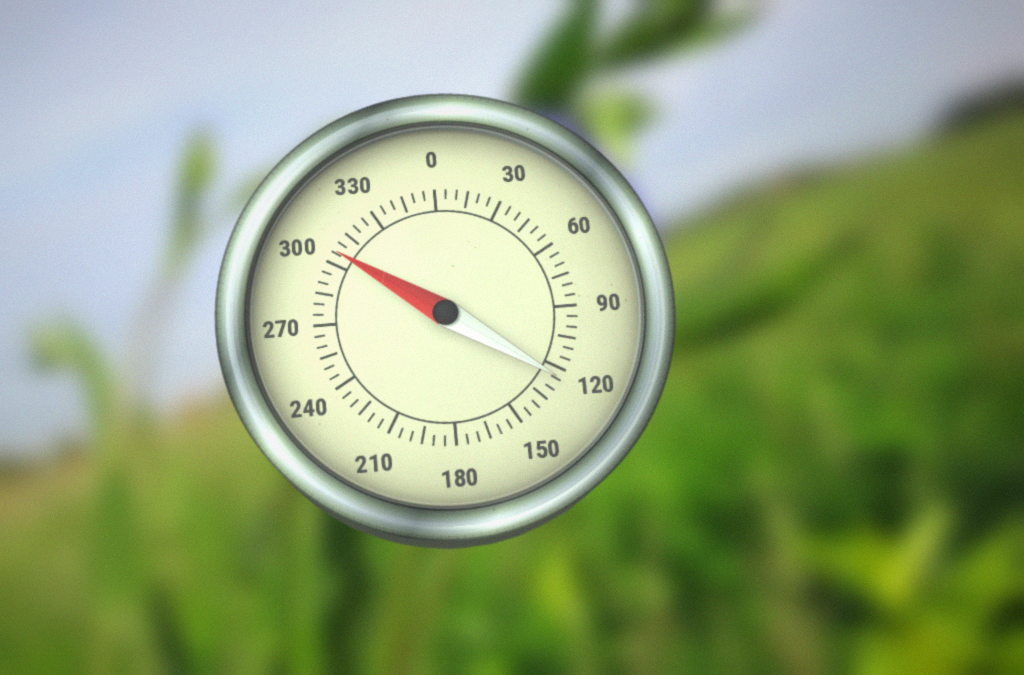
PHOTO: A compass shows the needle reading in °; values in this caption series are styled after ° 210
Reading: ° 305
